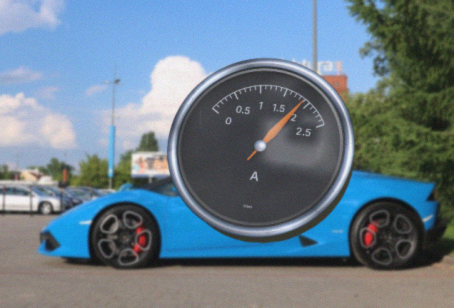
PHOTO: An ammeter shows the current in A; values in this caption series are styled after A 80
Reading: A 1.9
